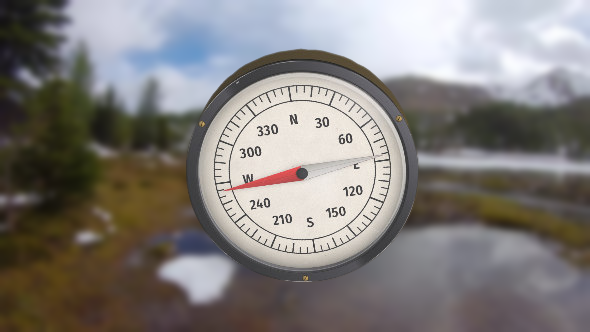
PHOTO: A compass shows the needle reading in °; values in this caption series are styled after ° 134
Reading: ° 265
